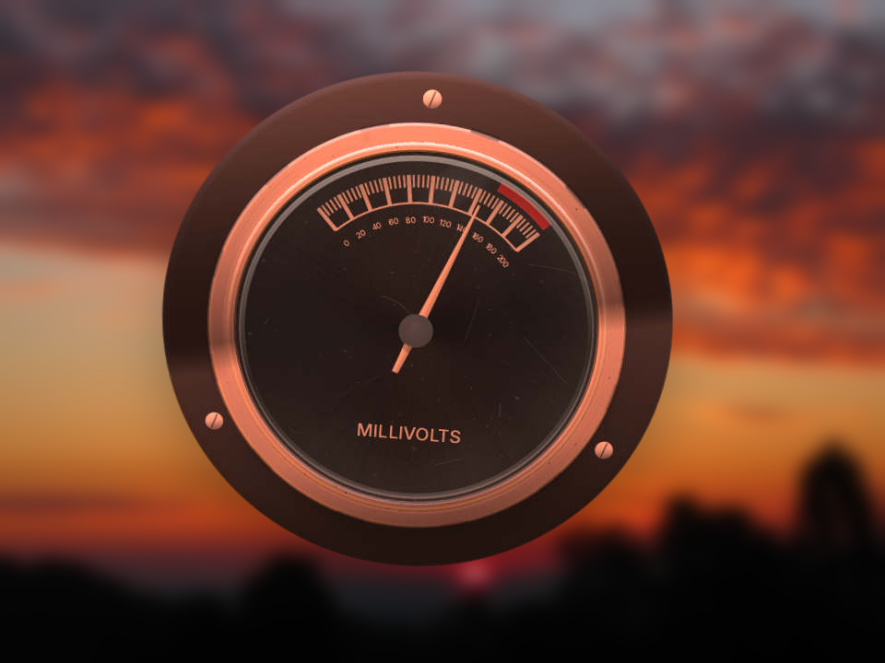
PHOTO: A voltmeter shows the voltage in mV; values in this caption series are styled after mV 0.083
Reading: mV 144
